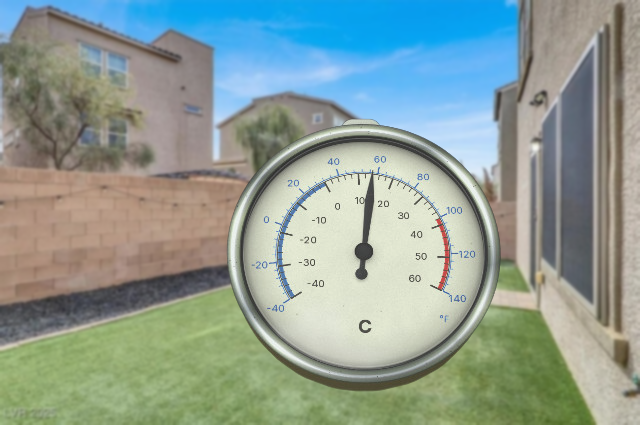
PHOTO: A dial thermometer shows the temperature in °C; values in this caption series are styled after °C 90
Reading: °C 14
